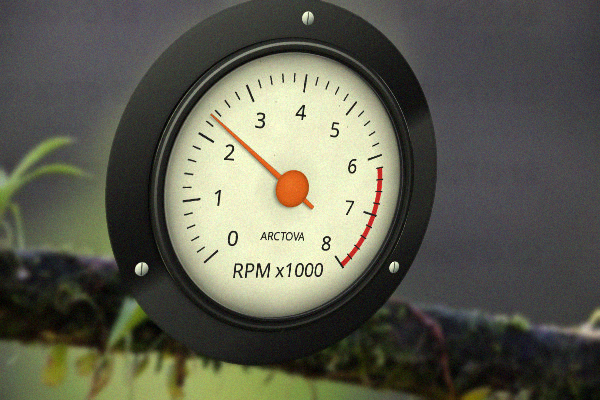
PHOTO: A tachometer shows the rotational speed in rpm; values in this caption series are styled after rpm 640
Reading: rpm 2300
